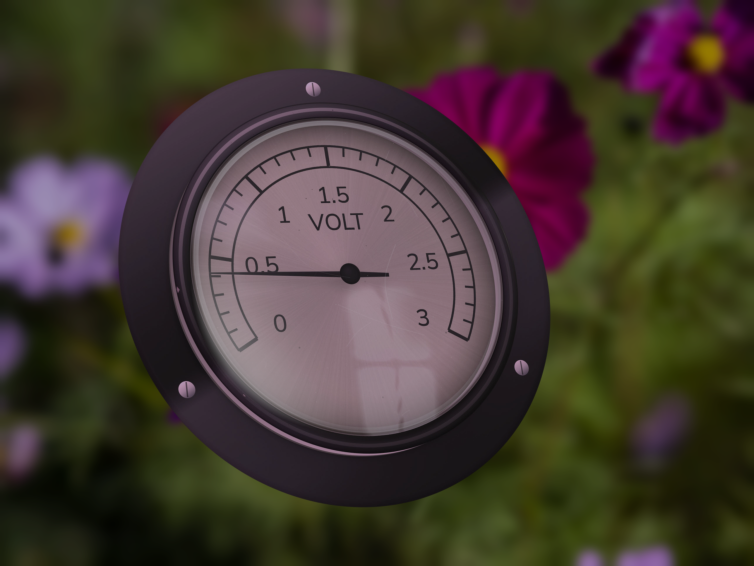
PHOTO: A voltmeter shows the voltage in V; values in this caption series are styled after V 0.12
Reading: V 0.4
